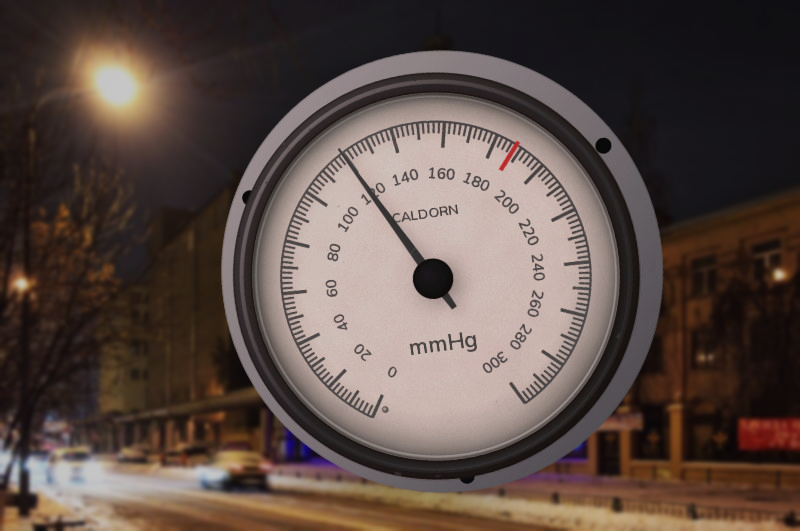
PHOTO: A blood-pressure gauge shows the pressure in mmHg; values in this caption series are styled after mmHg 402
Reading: mmHg 120
